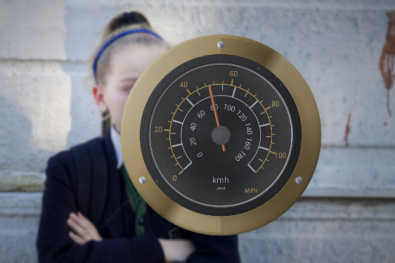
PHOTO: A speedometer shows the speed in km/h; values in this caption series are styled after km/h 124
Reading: km/h 80
